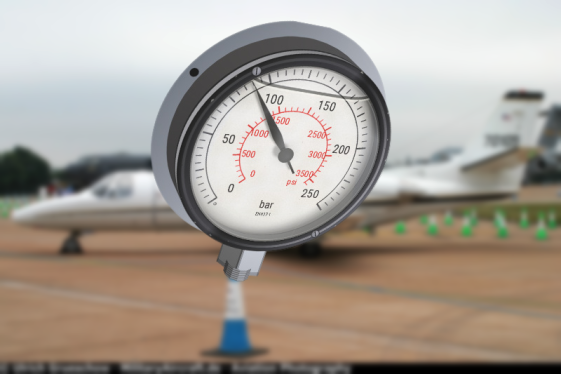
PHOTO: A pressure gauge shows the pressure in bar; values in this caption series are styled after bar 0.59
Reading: bar 90
